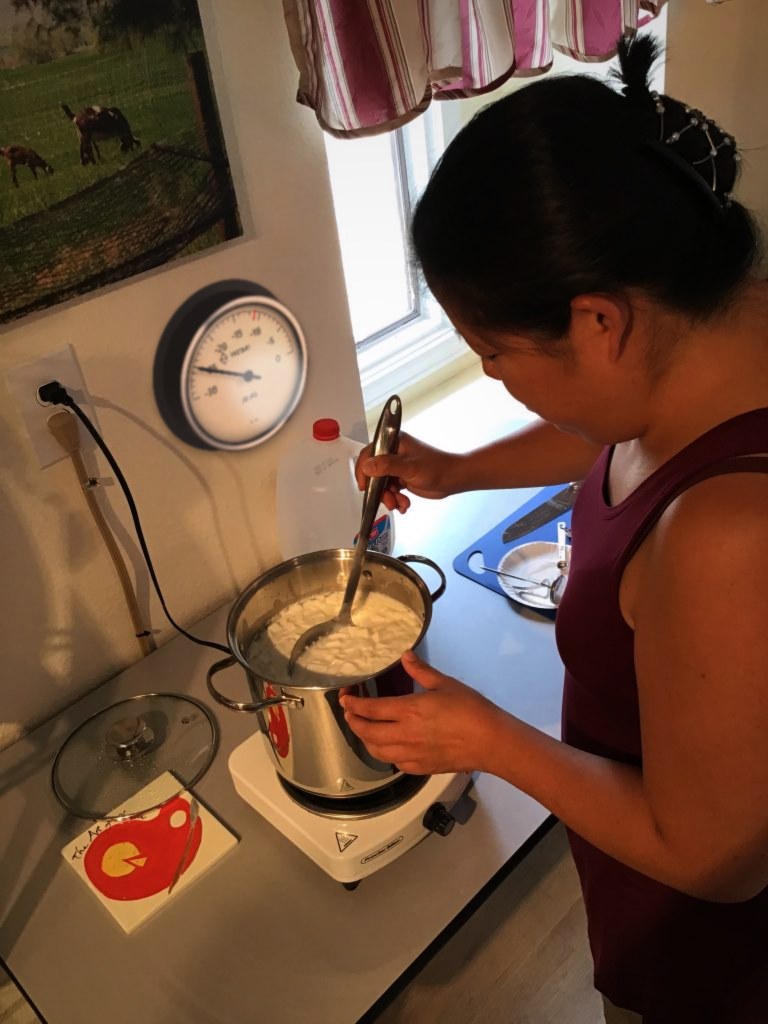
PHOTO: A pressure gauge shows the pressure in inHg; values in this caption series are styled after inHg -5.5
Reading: inHg -25
